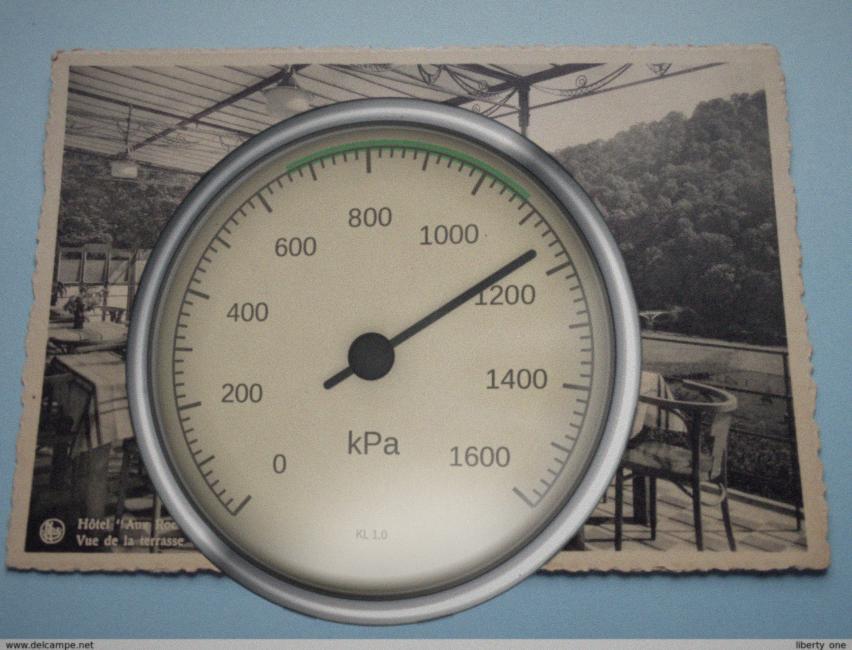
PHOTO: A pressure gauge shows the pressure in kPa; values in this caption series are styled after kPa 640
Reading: kPa 1160
